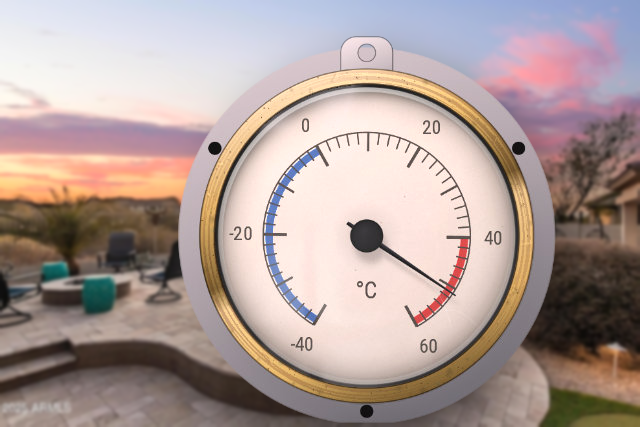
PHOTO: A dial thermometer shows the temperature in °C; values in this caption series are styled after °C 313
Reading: °C 51
